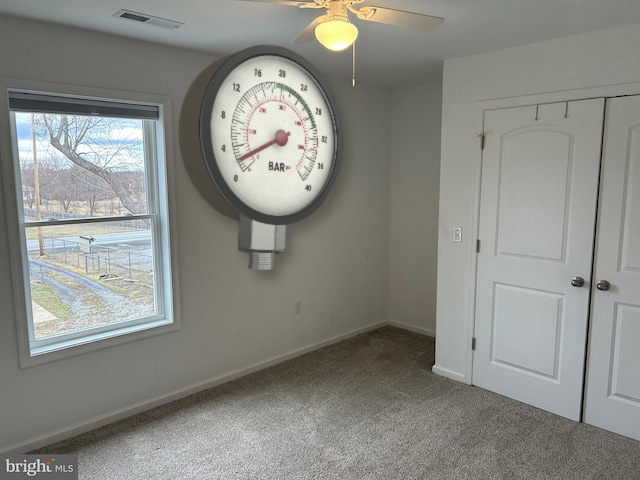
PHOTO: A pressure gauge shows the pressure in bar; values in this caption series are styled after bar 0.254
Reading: bar 2
